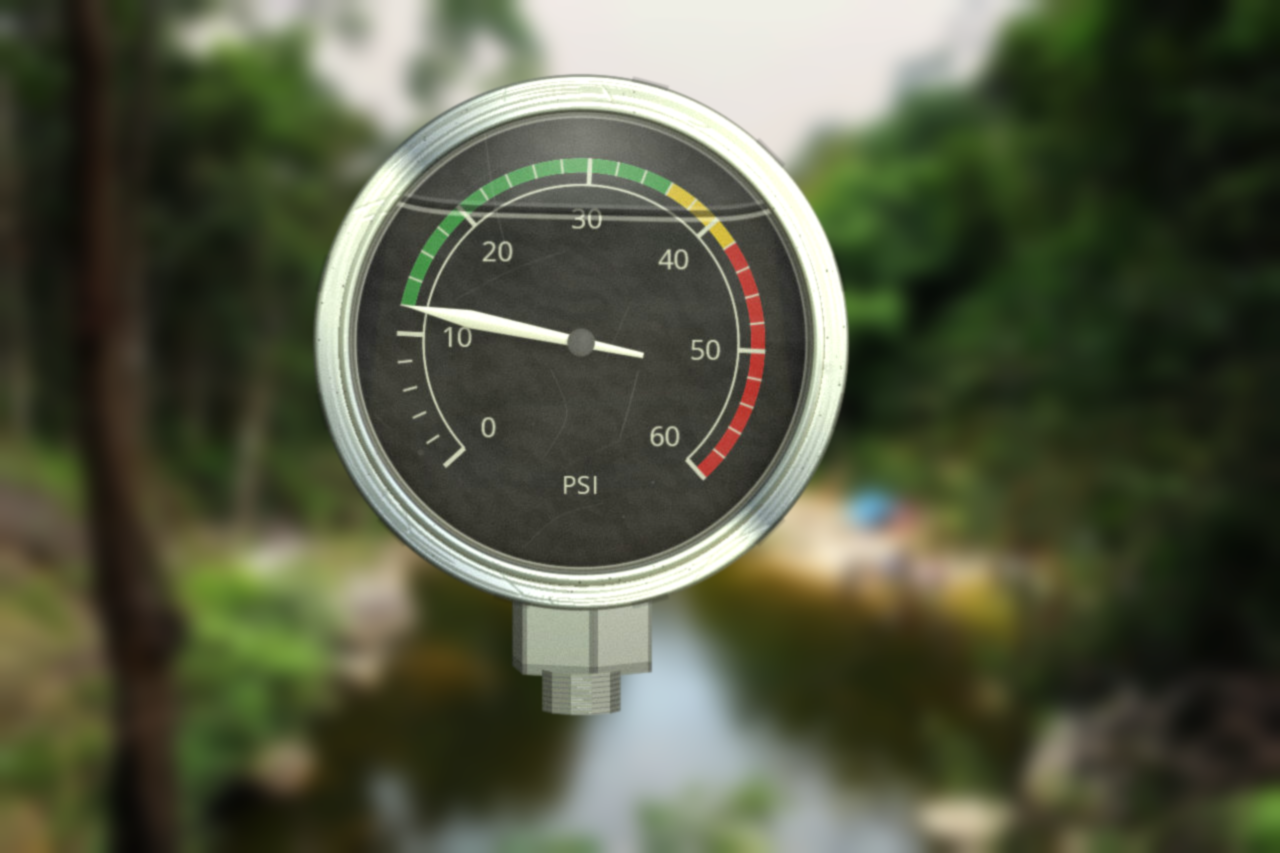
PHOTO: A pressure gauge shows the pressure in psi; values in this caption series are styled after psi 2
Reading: psi 12
